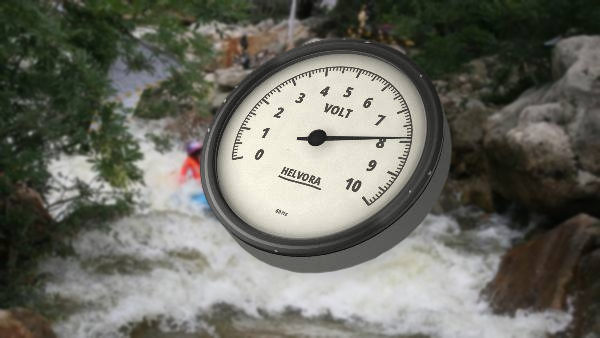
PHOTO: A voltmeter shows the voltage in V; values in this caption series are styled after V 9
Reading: V 8
